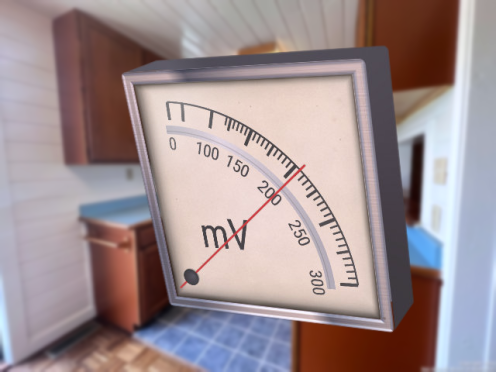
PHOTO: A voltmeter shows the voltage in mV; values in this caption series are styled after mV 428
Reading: mV 205
